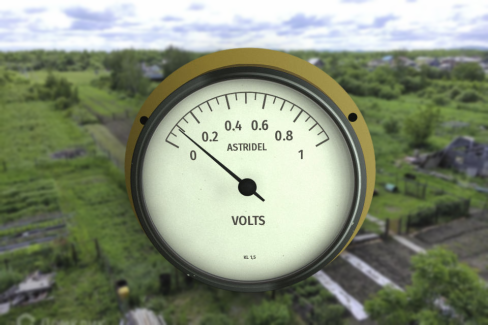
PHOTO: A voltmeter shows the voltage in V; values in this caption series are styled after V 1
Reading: V 0.1
